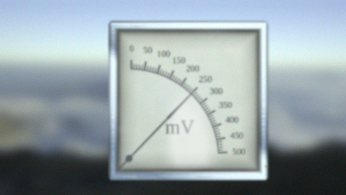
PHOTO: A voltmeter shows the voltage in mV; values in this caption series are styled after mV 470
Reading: mV 250
